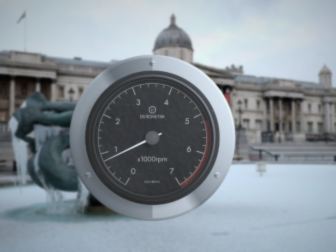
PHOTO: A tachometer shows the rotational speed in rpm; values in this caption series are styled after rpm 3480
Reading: rpm 800
